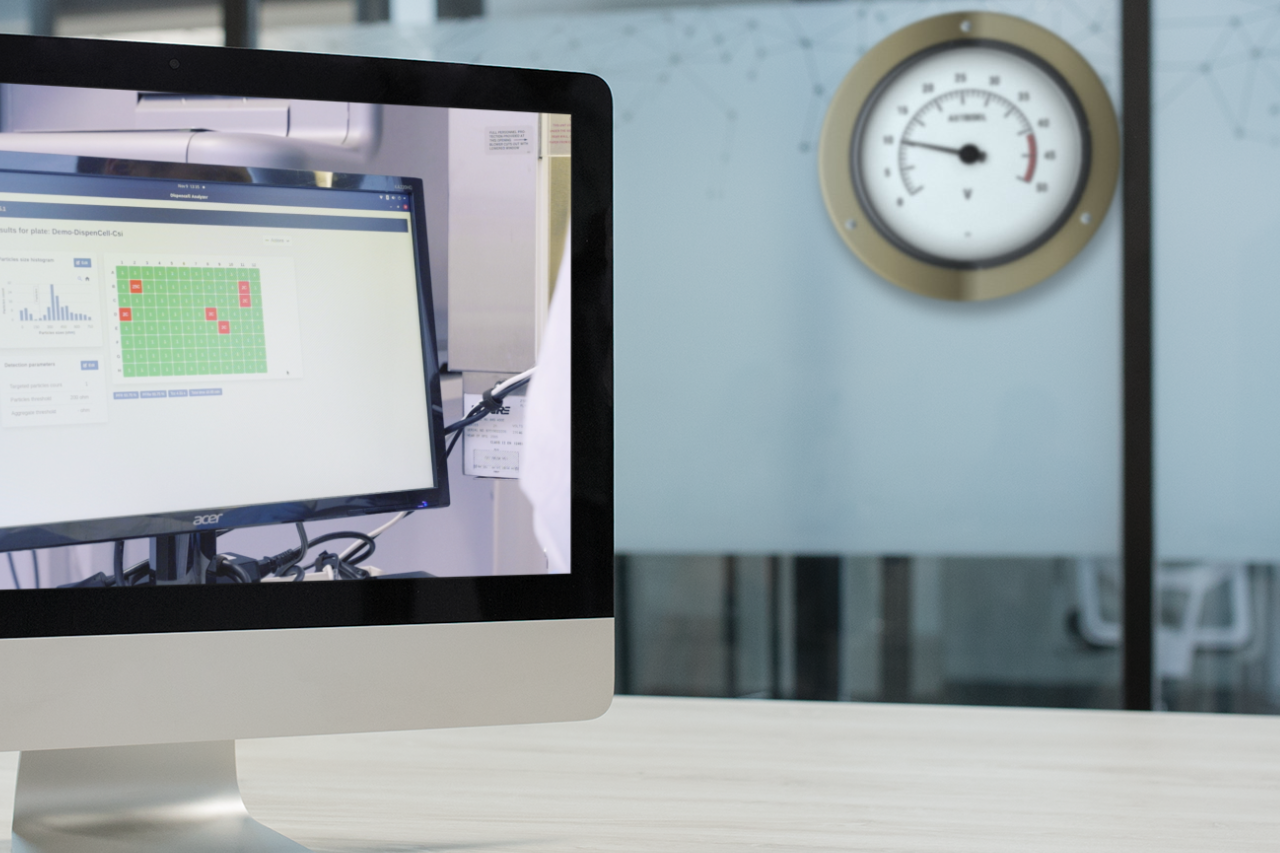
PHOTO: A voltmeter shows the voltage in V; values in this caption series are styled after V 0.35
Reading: V 10
